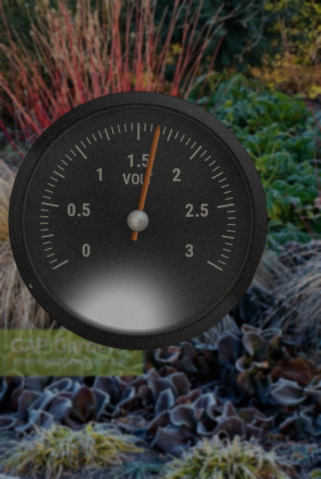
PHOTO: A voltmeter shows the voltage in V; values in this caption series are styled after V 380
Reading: V 1.65
